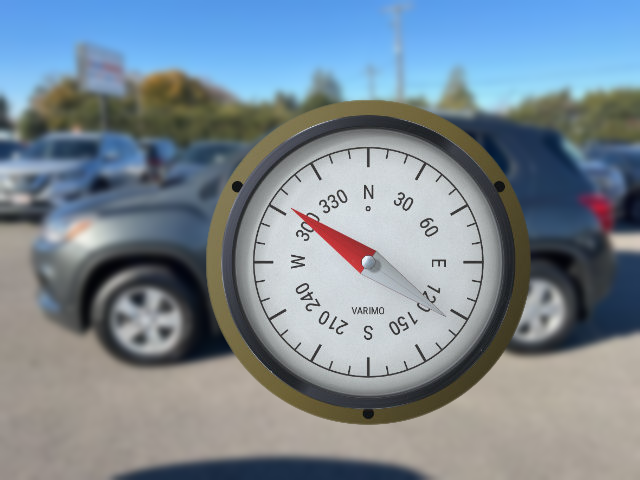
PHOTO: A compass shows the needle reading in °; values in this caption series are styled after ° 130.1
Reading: ° 305
